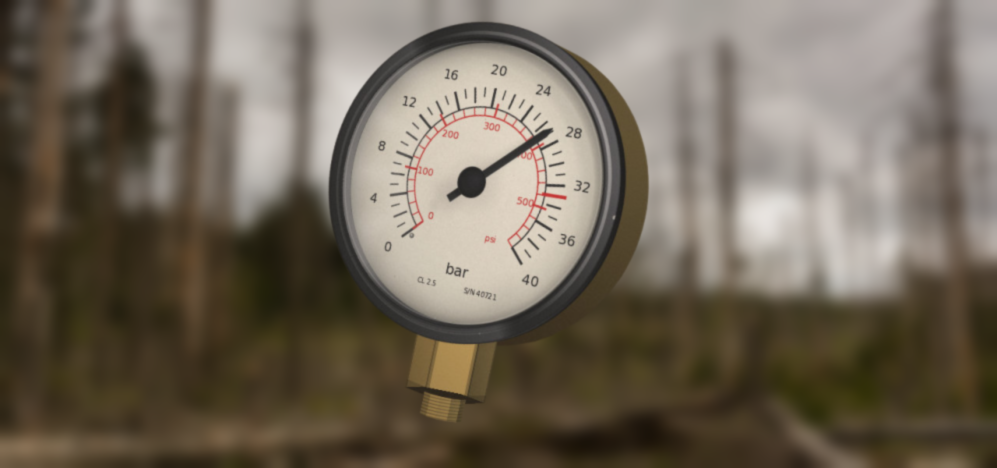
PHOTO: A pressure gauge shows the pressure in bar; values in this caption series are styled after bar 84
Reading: bar 27
